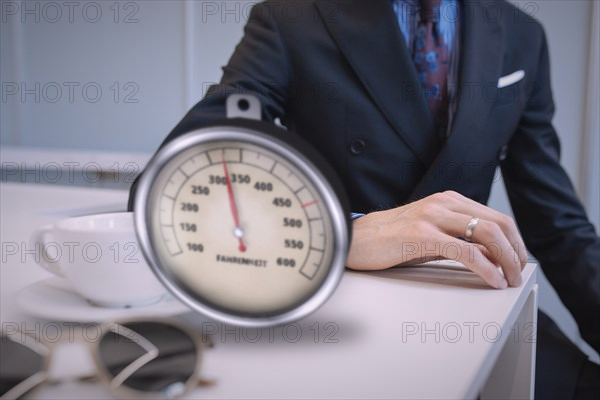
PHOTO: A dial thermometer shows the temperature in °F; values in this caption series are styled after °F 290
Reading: °F 325
